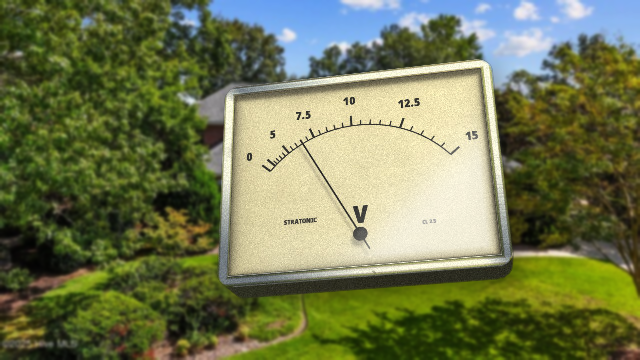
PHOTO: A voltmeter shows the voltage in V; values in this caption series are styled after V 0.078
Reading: V 6.5
